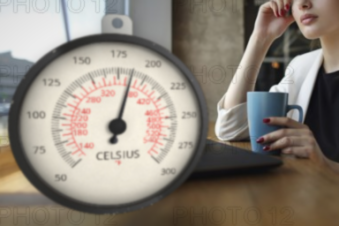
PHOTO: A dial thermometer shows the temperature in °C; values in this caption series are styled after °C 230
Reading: °C 187.5
